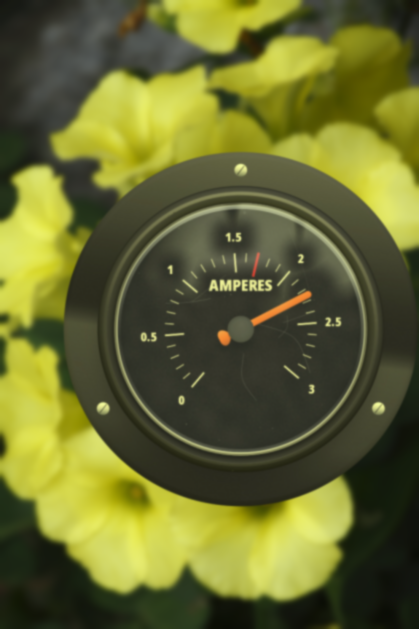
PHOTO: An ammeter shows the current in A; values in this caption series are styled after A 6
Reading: A 2.25
